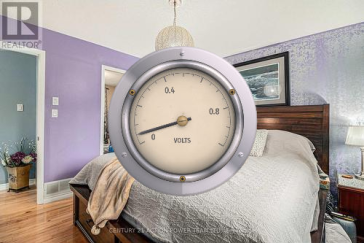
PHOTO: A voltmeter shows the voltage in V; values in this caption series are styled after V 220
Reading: V 0.05
